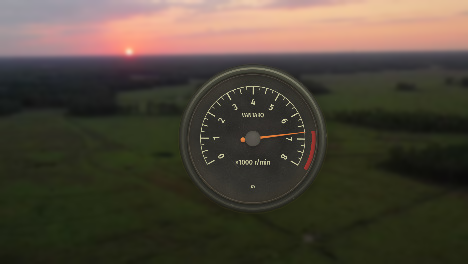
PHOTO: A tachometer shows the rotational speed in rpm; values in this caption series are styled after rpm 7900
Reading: rpm 6750
